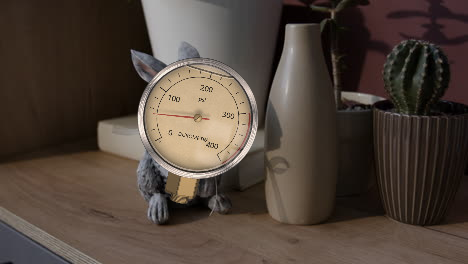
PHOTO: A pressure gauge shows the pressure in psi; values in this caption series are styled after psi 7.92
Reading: psi 50
